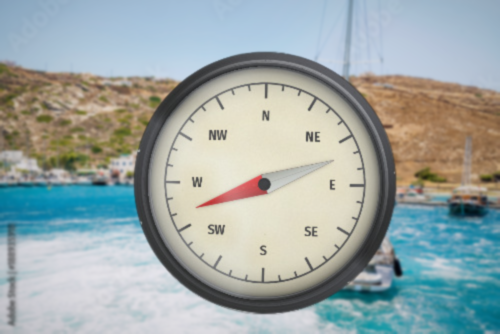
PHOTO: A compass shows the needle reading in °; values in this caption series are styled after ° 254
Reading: ° 250
